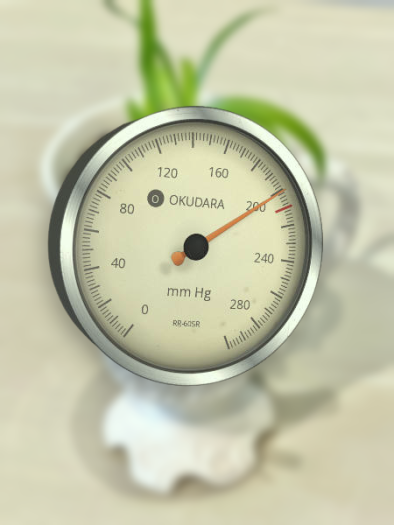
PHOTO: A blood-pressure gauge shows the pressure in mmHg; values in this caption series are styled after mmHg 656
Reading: mmHg 200
